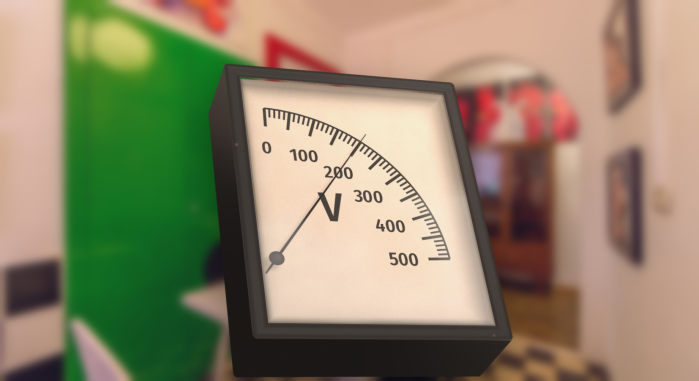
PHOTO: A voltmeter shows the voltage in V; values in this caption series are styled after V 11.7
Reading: V 200
